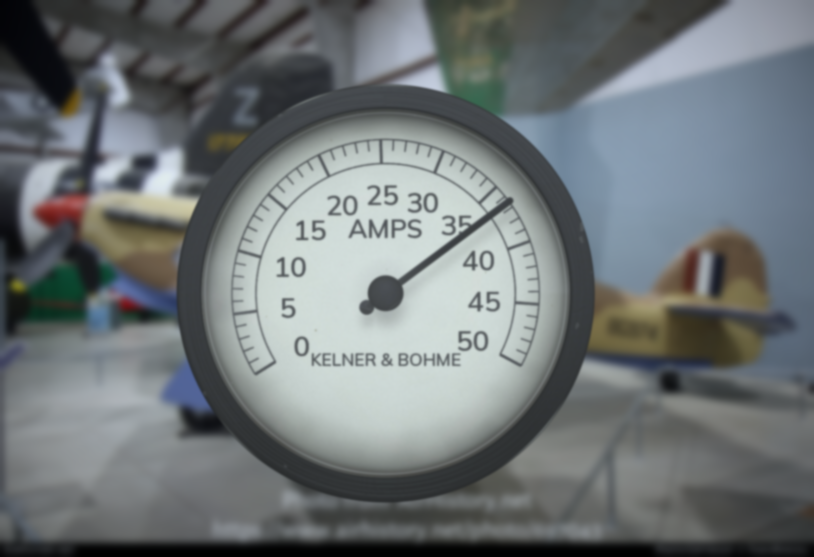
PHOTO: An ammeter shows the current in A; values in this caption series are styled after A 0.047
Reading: A 36.5
